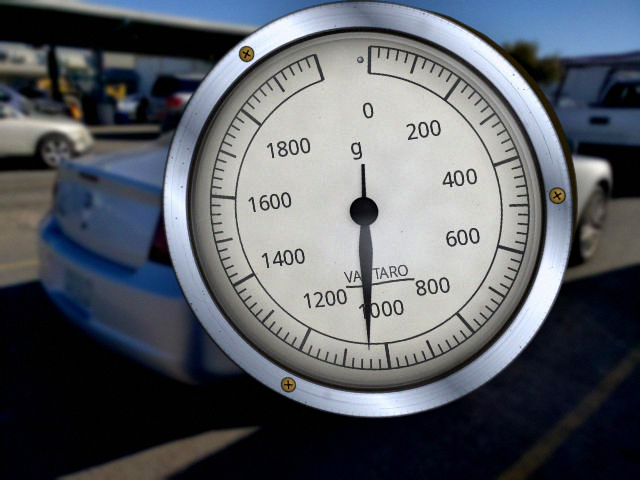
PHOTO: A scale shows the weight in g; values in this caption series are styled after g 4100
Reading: g 1040
